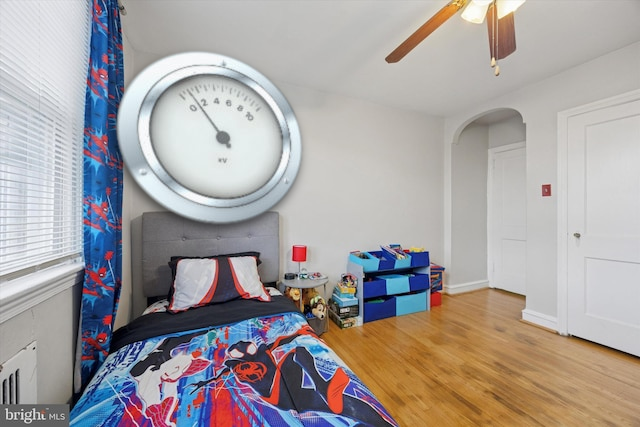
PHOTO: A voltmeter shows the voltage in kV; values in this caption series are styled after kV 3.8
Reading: kV 1
